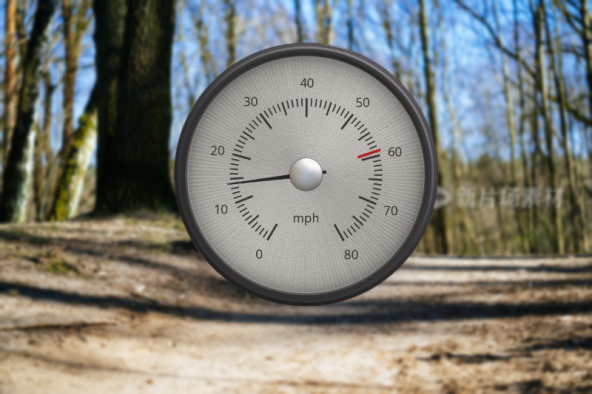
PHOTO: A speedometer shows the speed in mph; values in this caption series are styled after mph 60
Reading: mph 14
